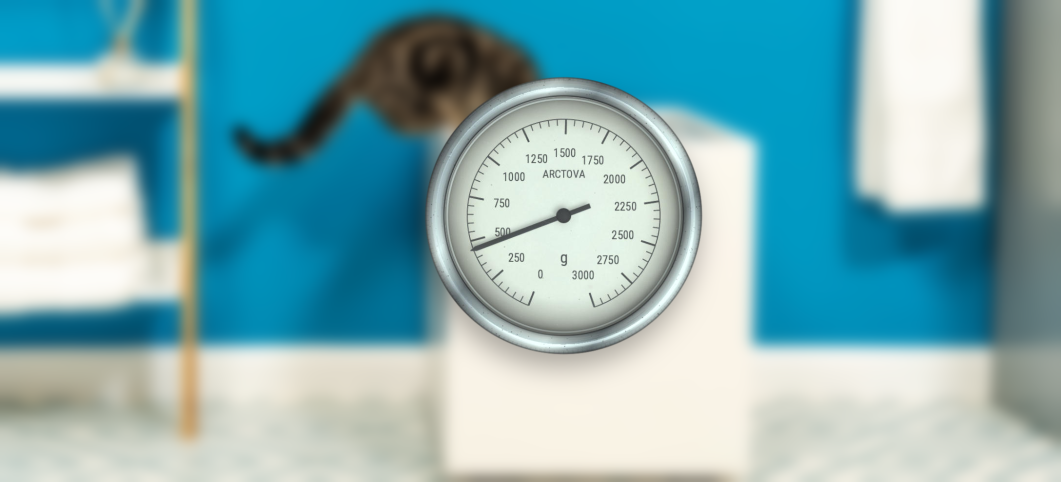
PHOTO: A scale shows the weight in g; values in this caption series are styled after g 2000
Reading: g 450
